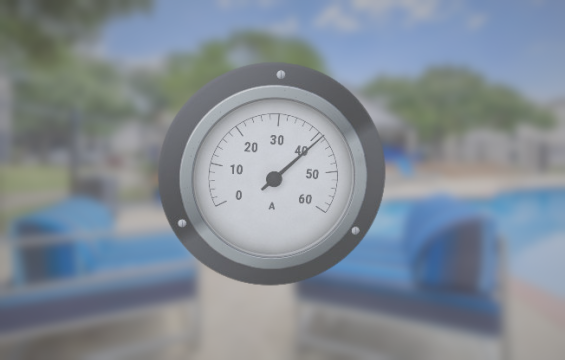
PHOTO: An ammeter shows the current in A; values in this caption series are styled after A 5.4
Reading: A 41
